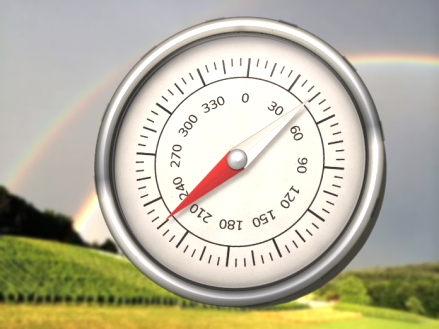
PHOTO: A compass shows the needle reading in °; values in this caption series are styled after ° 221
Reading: ° 225
